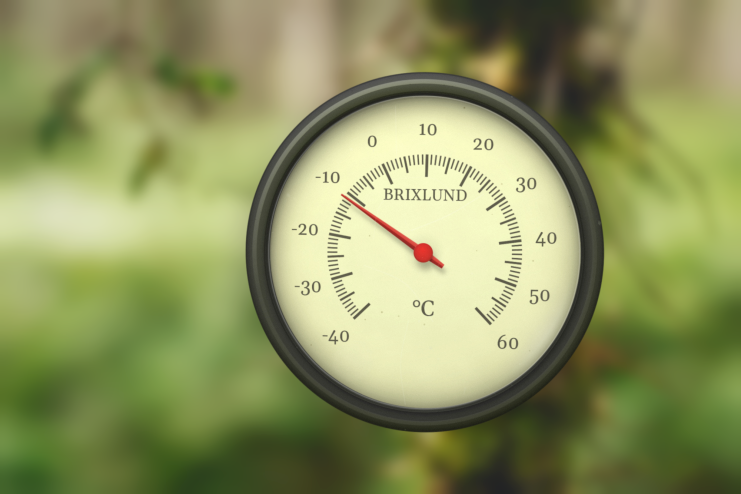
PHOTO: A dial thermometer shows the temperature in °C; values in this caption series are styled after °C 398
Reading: °C -11
